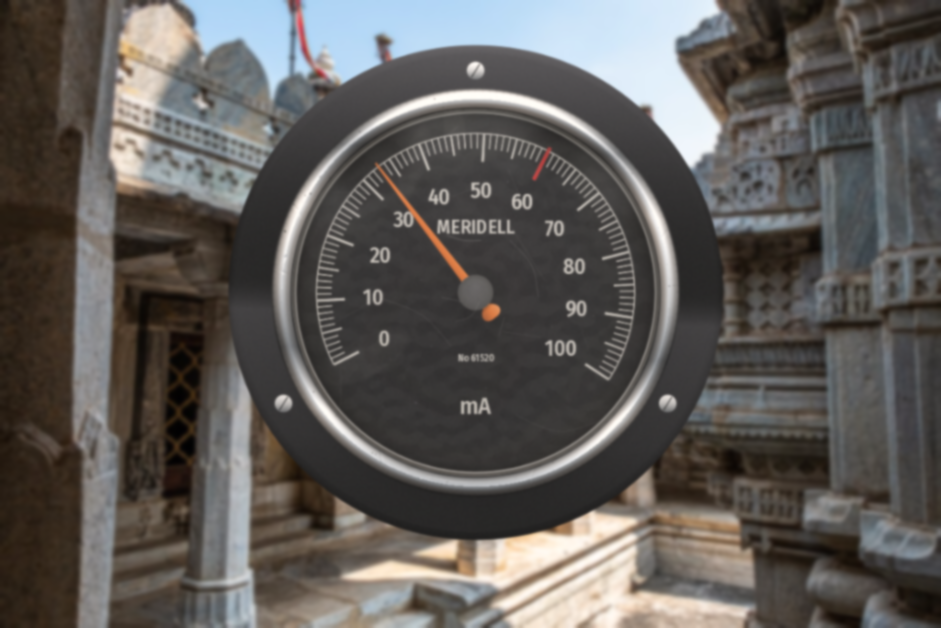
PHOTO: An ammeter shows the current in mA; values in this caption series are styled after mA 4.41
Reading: mA 33
